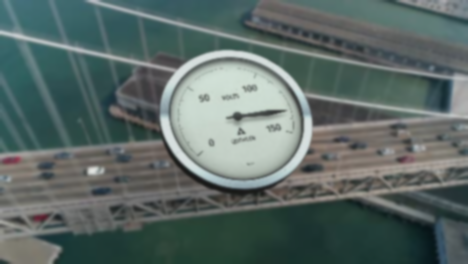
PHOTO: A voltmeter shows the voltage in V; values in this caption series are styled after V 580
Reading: V 135
